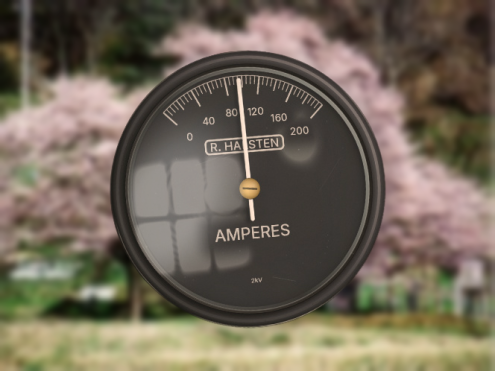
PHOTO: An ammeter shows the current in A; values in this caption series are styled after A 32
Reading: A 95
